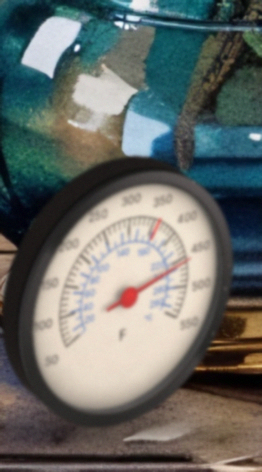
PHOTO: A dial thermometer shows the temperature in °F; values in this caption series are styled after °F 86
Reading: °F 450
